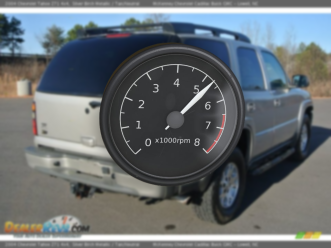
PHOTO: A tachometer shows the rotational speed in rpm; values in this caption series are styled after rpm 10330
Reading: rpm 5250
